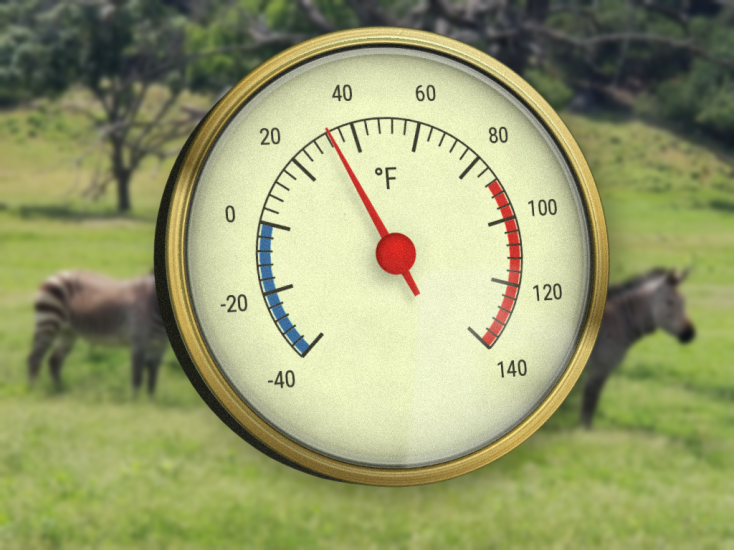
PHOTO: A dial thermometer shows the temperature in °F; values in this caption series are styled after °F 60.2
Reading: °F 32
